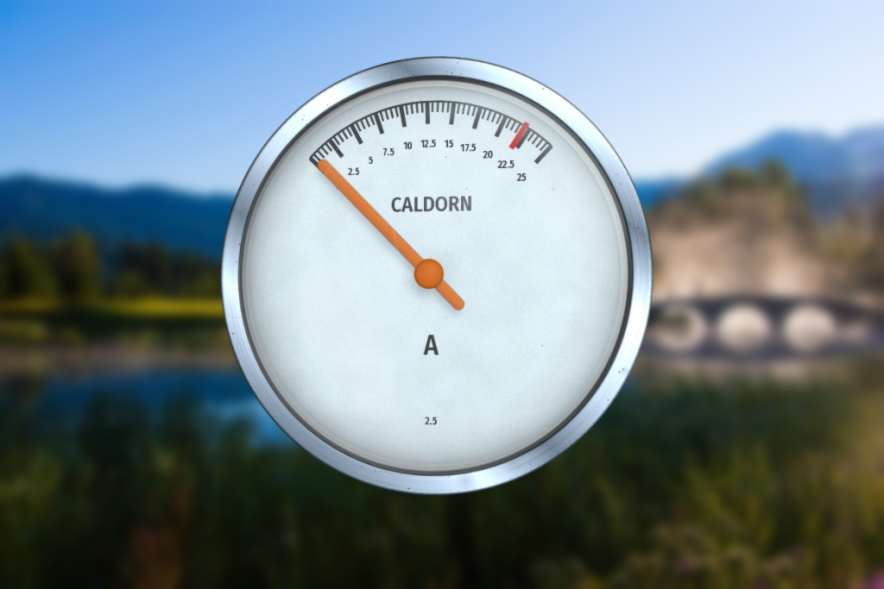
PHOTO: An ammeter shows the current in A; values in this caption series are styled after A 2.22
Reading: A 0.5
